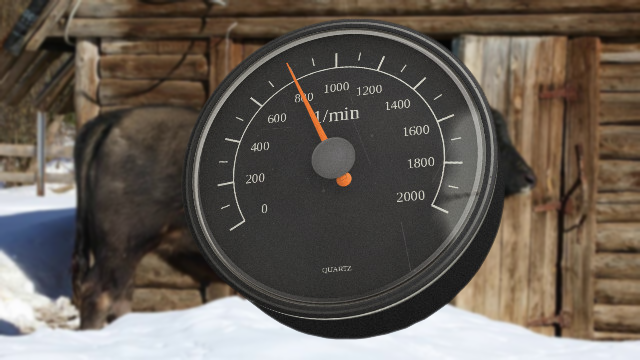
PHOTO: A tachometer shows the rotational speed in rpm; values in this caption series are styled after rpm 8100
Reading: rpm 800
